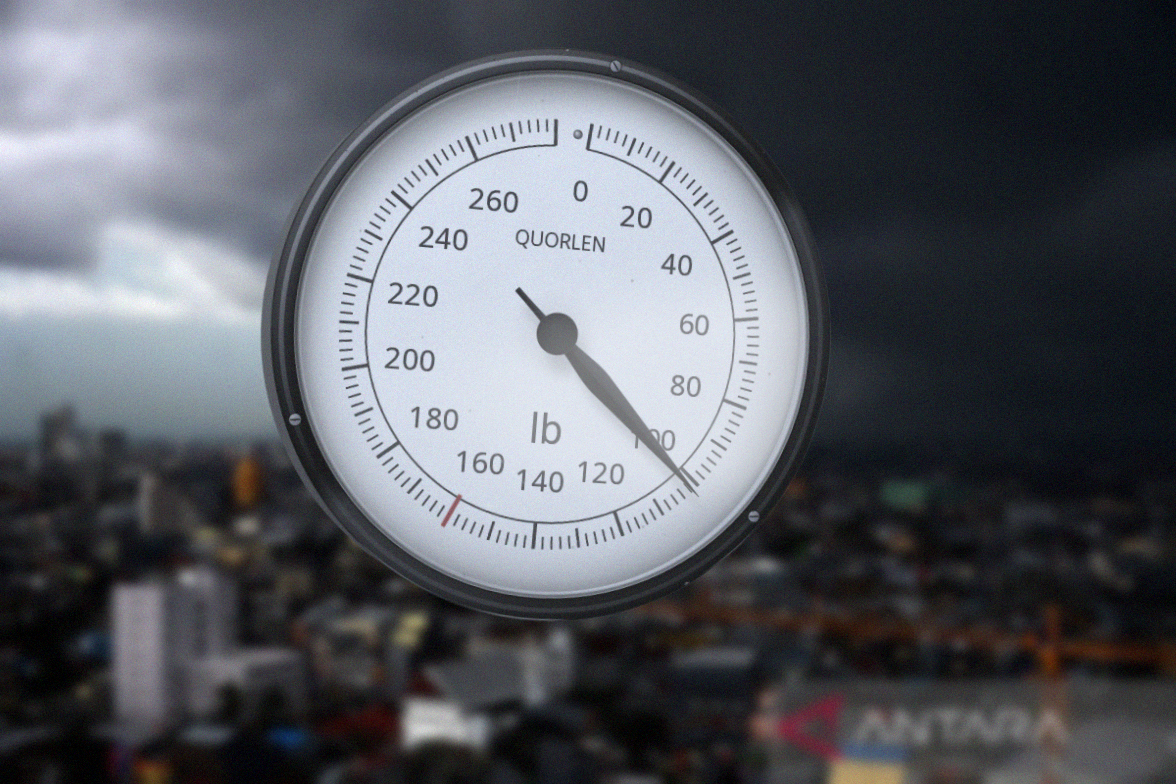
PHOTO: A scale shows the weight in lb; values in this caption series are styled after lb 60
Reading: lb 102
